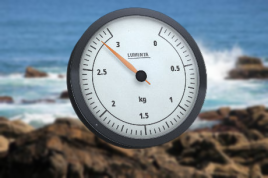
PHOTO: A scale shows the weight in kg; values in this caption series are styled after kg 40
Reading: kg 2.85
